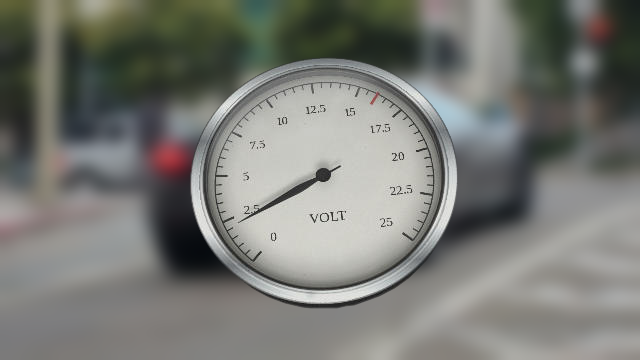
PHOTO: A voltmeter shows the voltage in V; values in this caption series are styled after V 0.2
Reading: V 2
